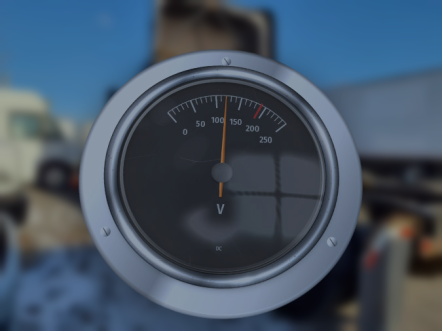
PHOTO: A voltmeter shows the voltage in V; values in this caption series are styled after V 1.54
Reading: V 120
